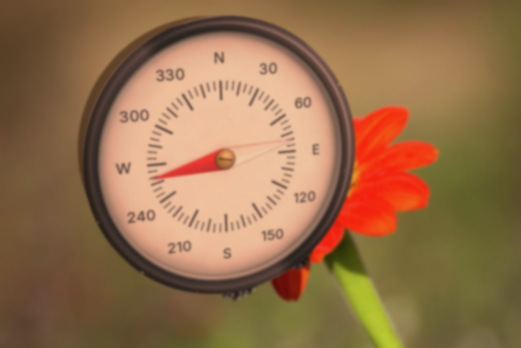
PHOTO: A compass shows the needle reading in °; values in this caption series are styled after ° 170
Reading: ° 260
